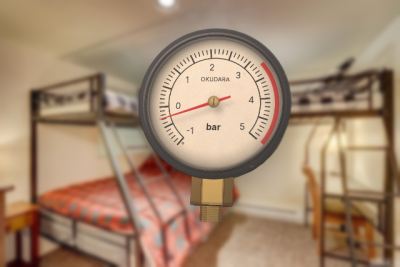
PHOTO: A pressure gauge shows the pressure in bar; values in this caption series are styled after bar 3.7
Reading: bar -0.3
